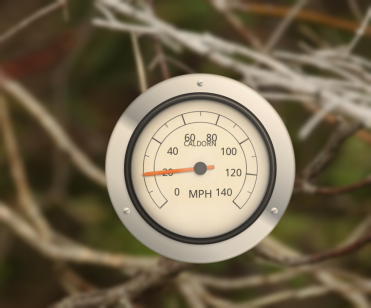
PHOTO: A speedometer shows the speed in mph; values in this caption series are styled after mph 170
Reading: mph 20
